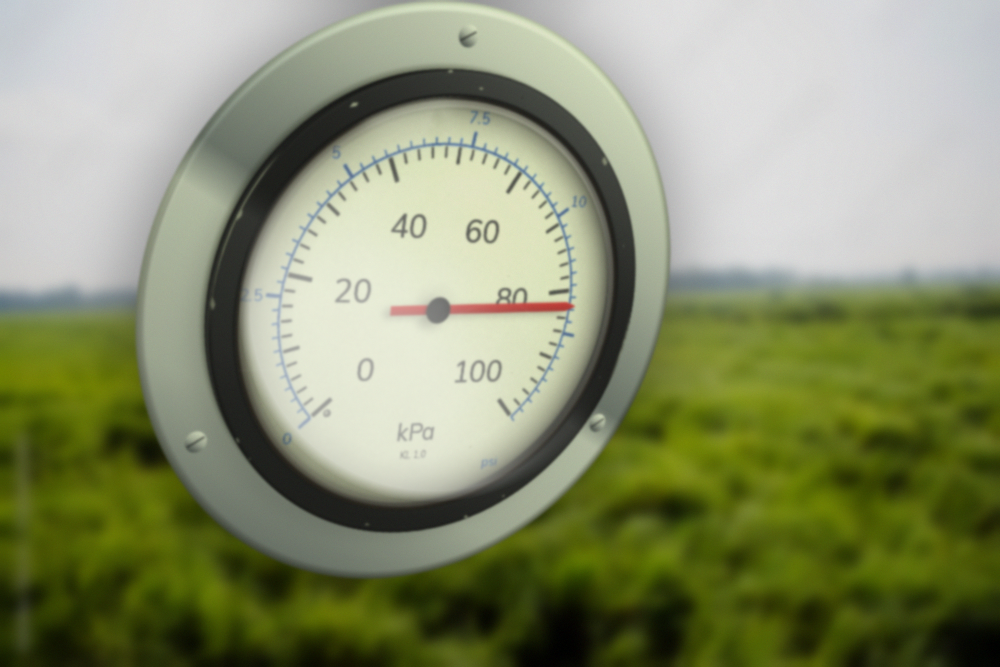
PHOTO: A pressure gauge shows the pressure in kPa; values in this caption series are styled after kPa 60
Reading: kPa 82
